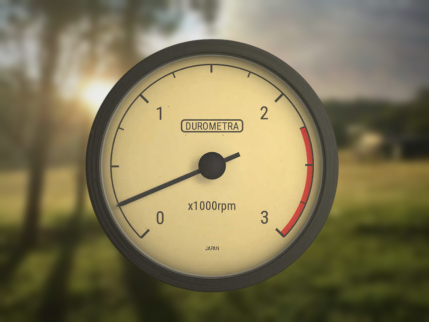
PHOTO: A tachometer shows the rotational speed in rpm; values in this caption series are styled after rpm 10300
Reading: rpm 250
